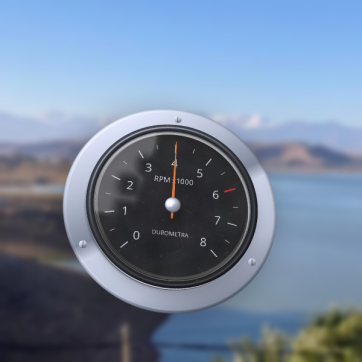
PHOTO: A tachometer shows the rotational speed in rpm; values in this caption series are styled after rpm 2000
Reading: rpm 4000
